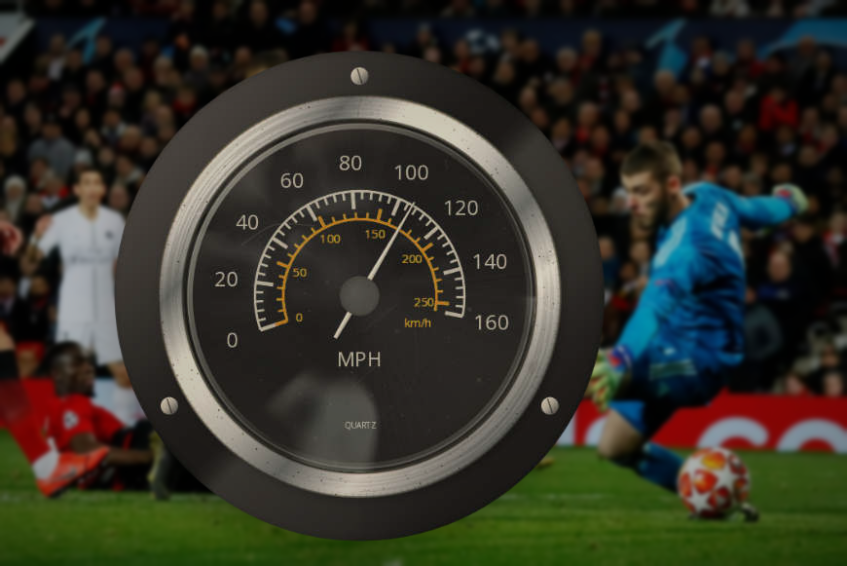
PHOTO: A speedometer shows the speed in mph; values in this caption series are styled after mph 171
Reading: mph 106
